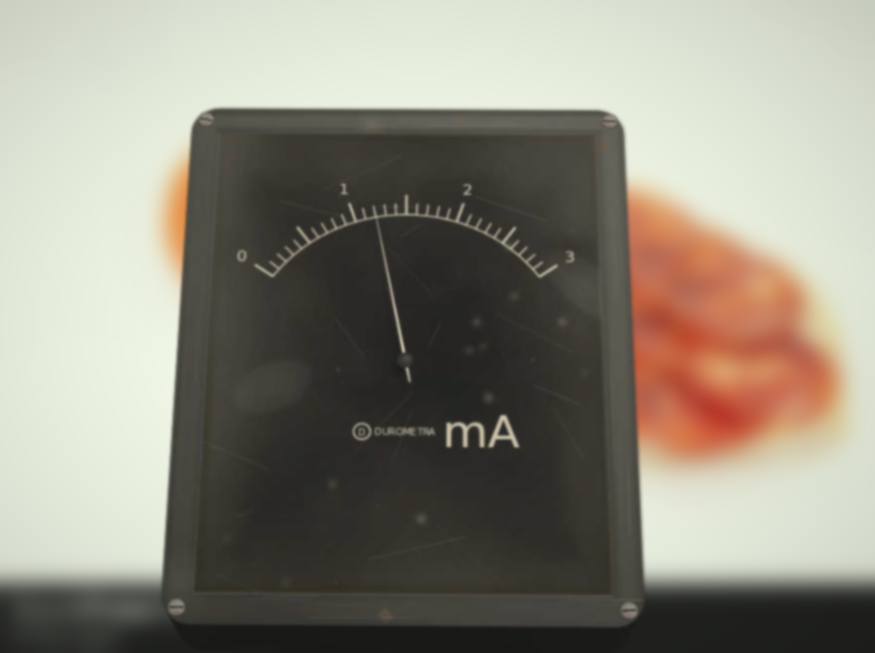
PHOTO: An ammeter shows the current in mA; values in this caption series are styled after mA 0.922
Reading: mA 1.2
